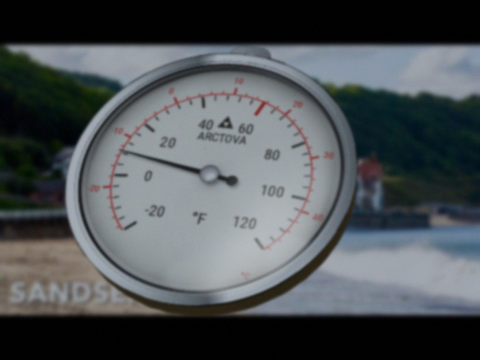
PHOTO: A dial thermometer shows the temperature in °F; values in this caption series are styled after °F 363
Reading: °F 8
